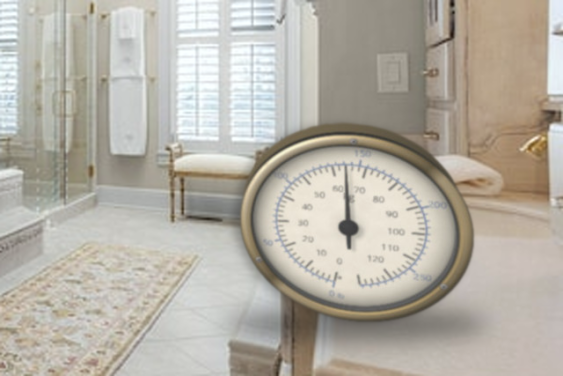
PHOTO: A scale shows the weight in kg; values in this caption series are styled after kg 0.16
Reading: kg 64
